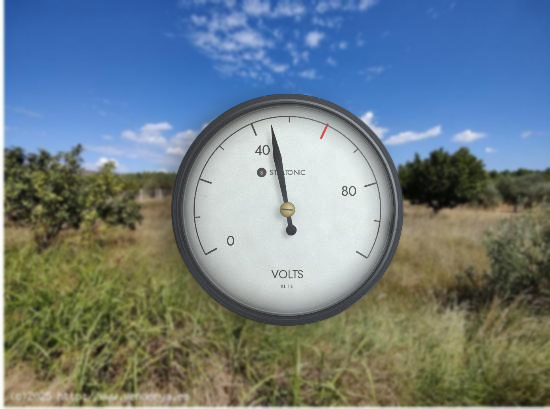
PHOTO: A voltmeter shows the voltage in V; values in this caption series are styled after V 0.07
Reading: V 45
